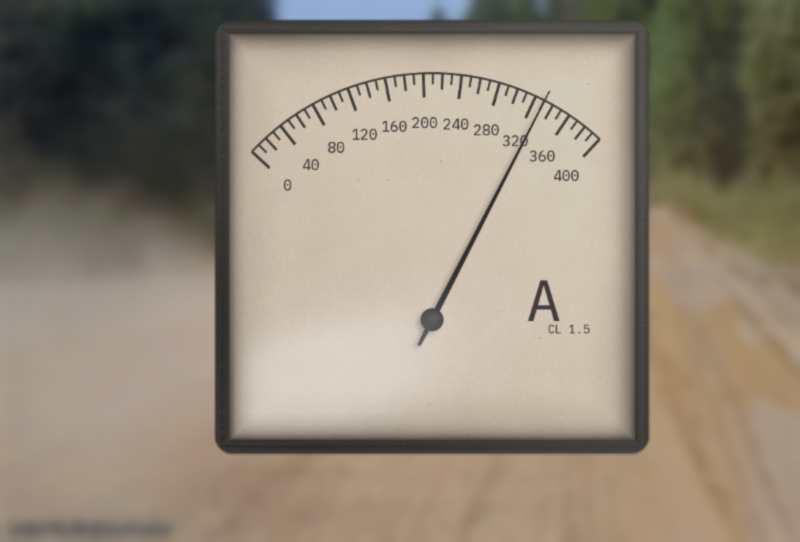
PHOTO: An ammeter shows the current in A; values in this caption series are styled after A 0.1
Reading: A 330
